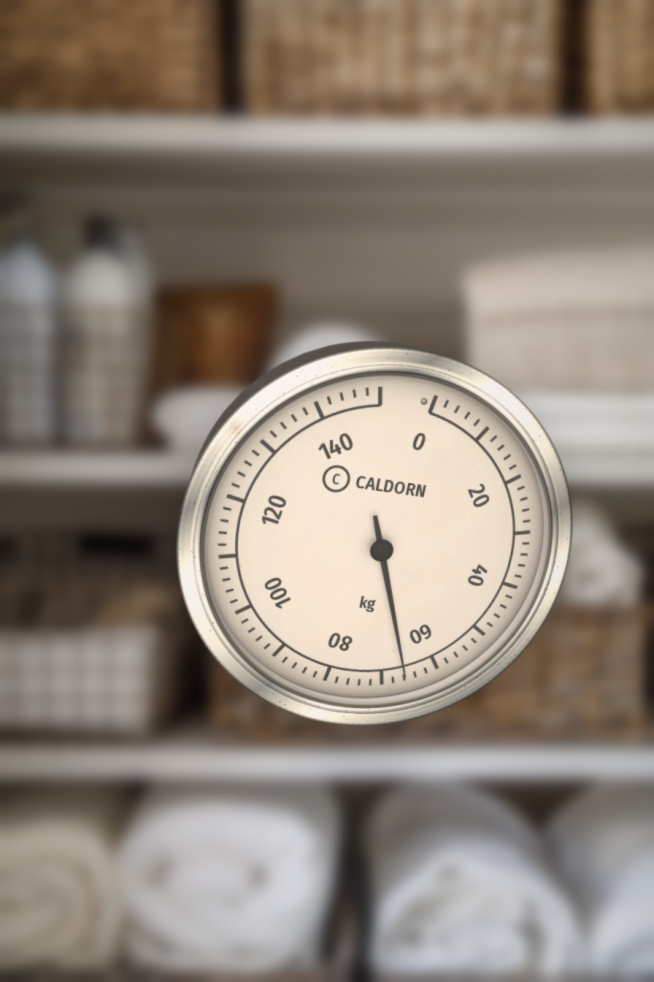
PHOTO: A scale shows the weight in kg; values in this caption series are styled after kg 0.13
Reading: kg 66
